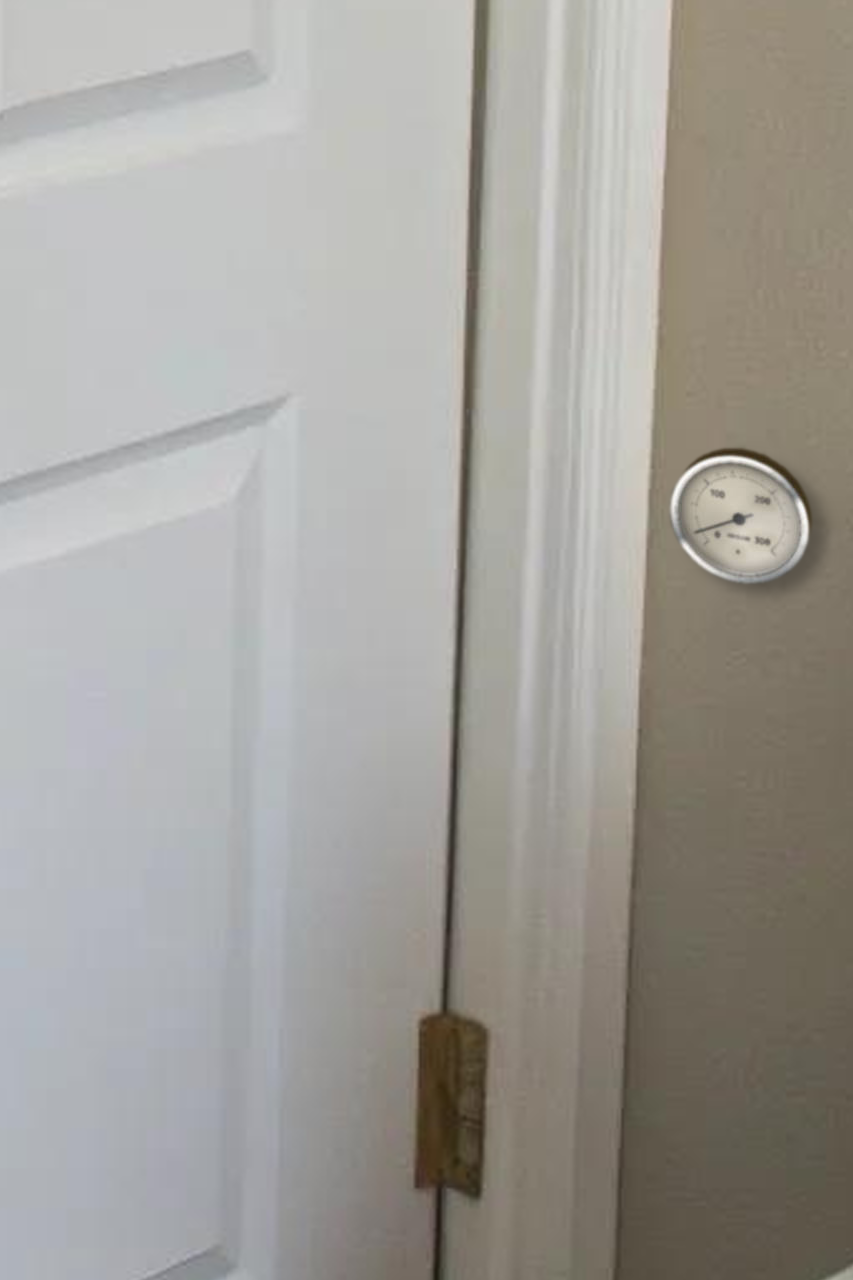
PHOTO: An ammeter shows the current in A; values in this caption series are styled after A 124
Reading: A 20
